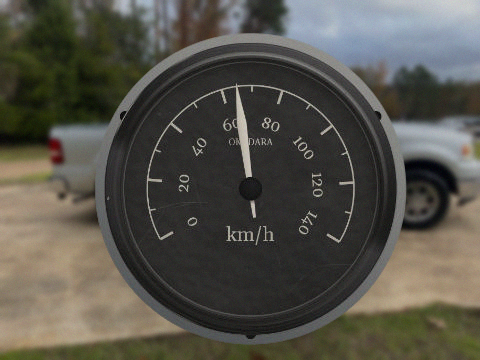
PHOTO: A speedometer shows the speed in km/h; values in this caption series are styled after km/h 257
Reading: km/h 65
